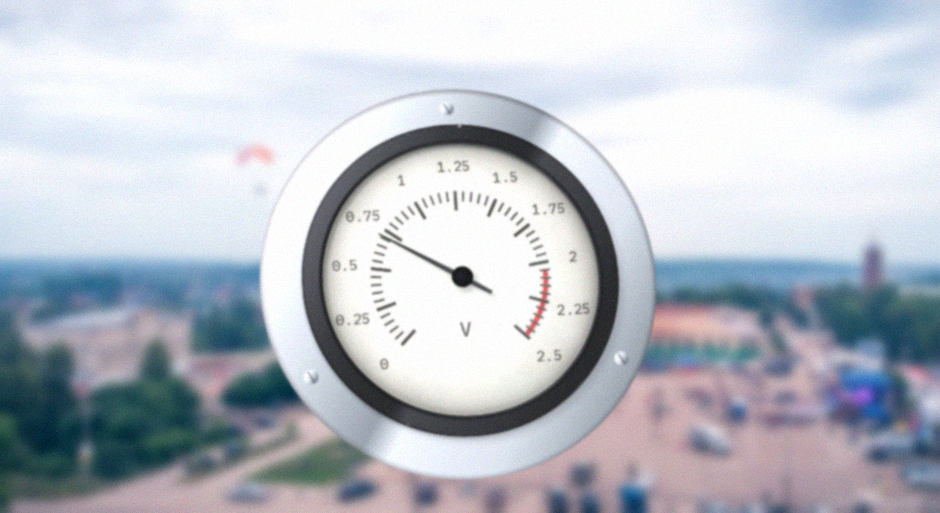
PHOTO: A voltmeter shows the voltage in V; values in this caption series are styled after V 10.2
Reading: V 0.7
